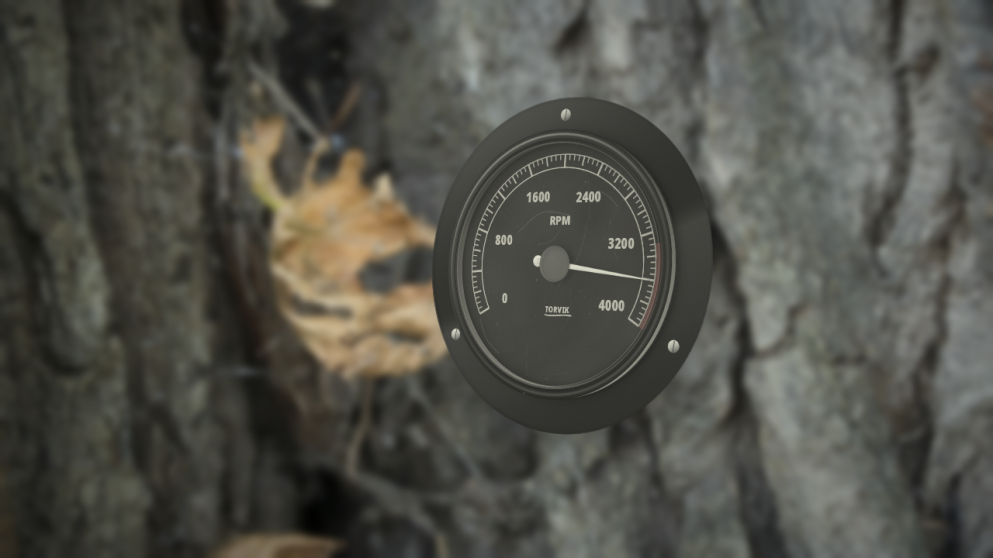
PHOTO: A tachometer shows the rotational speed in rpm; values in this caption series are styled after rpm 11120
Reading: rpm 3600
